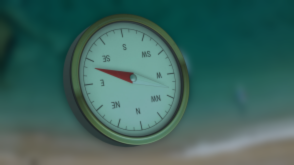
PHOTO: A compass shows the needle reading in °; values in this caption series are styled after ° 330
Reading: ° 110
